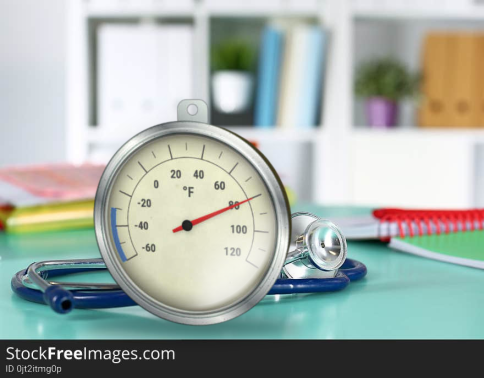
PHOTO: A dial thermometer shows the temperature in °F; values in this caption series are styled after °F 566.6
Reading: °F 80
